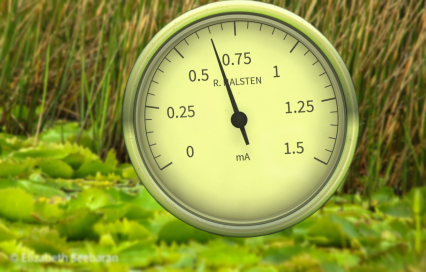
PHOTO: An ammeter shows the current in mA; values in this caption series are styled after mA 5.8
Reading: mA 0.65
